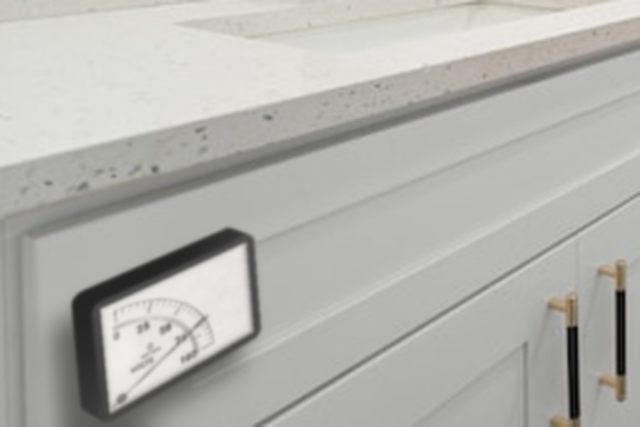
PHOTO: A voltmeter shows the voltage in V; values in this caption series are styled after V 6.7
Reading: V 75
